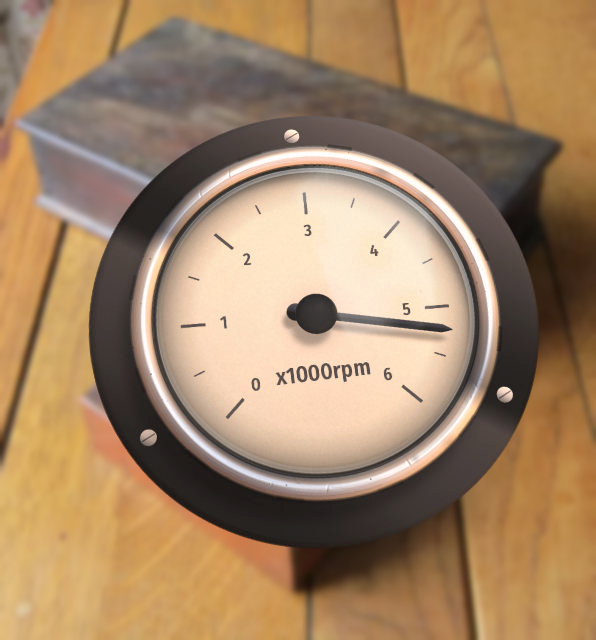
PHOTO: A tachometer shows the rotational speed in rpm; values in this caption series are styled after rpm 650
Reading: rpm 5250
